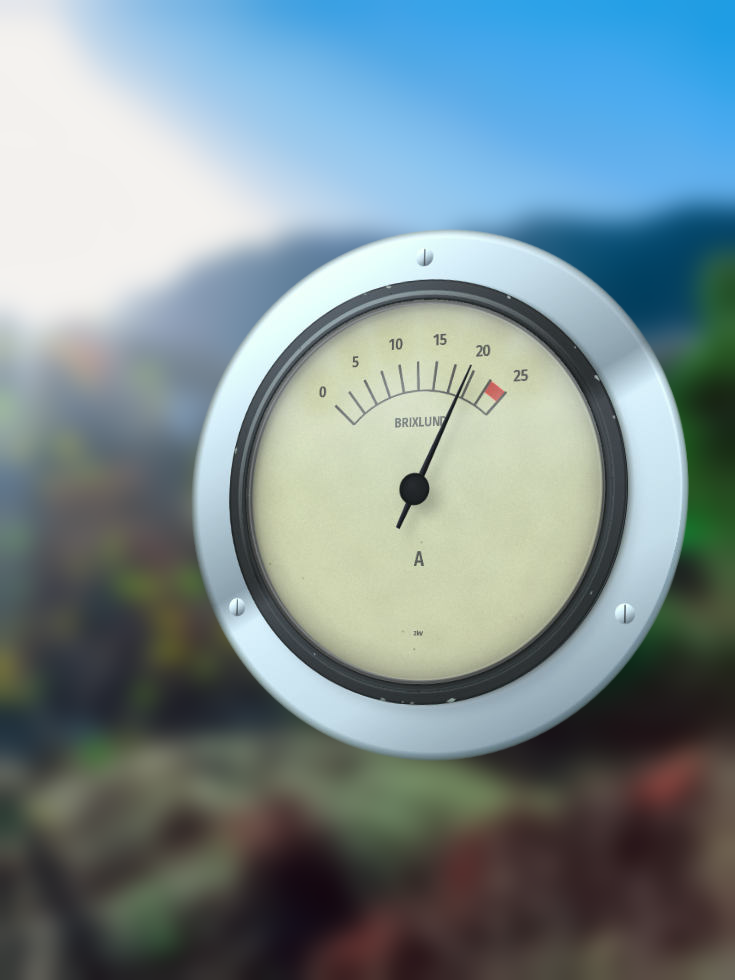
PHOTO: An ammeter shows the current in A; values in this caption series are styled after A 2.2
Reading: A 20
